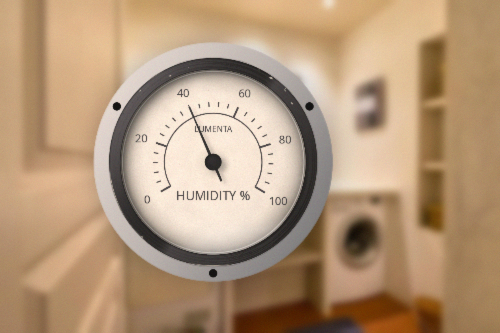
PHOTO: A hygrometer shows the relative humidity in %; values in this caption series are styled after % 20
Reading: % 40
